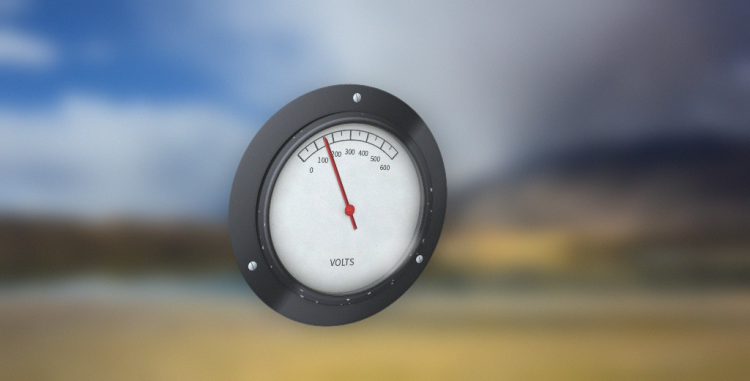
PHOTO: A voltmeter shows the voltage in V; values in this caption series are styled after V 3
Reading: V 150
